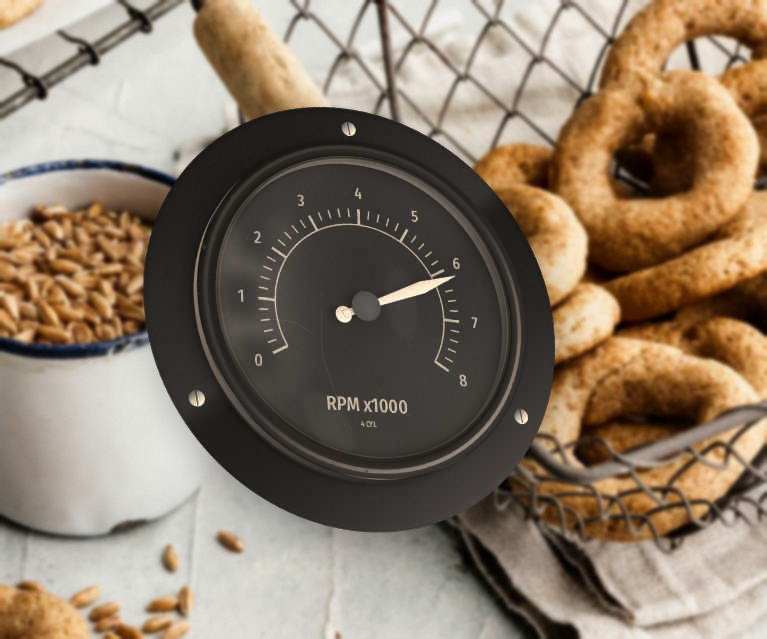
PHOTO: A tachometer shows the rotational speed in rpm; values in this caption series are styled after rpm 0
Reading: rpm 6200
